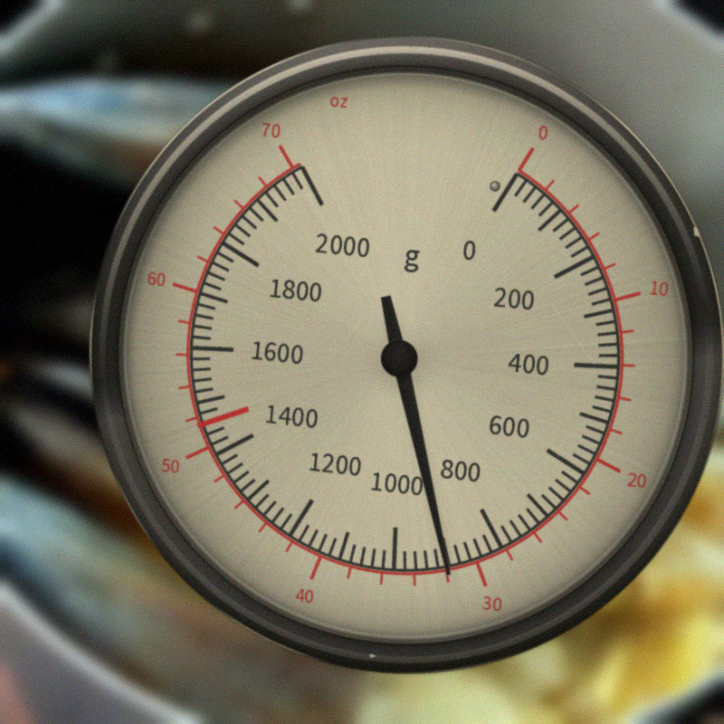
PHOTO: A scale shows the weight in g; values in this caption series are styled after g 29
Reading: g 900
